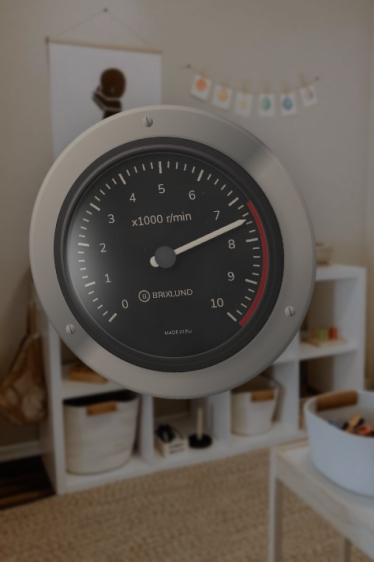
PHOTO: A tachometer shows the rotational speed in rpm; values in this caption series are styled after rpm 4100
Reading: rpm 7500
